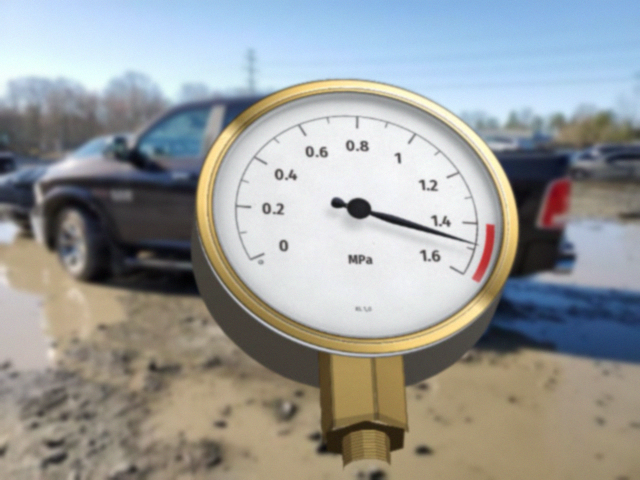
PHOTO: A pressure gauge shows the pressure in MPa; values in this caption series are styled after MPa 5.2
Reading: MPa 1.5
